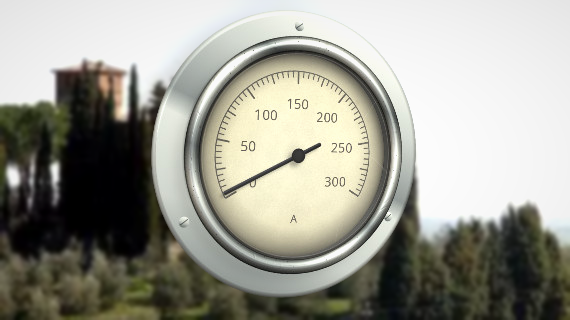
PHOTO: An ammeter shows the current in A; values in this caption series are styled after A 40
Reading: A 5
